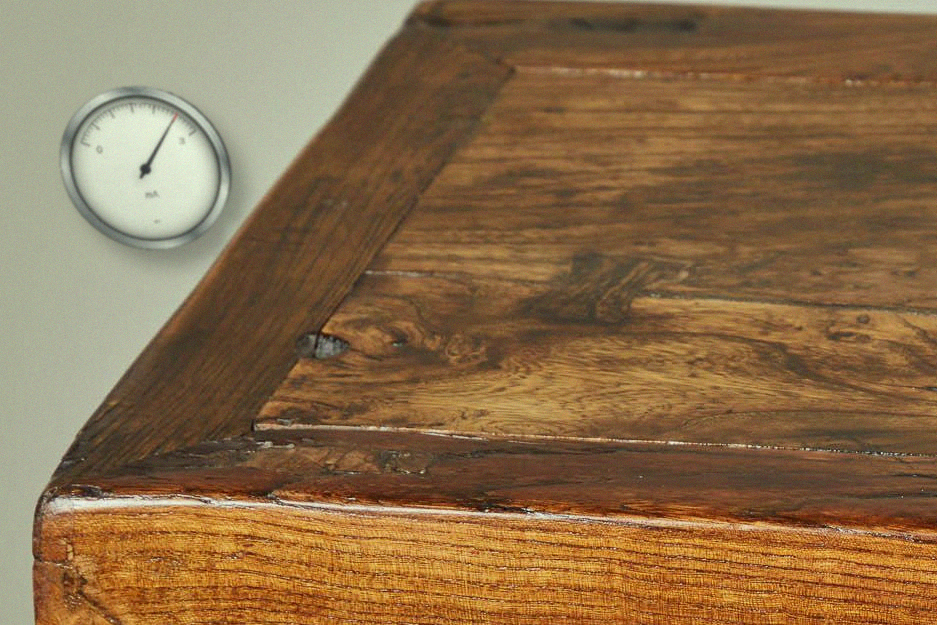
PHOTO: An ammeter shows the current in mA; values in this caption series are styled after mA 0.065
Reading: mA 2.5
